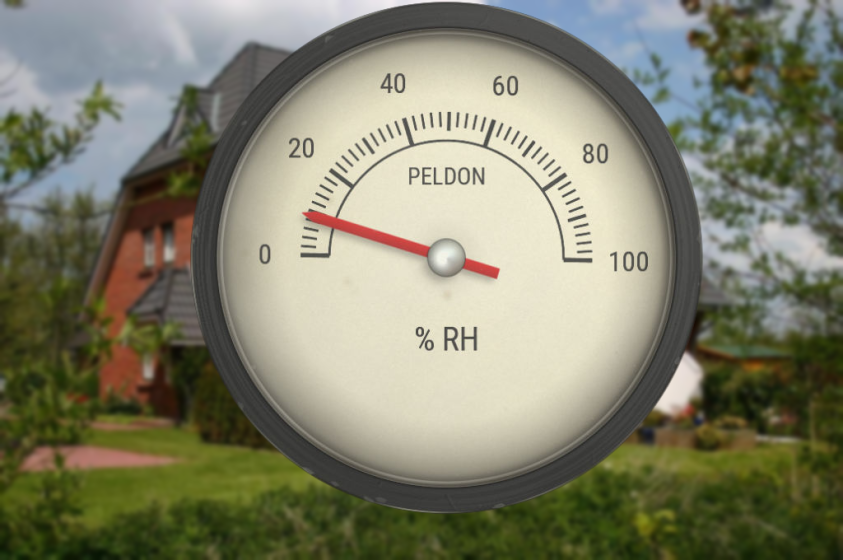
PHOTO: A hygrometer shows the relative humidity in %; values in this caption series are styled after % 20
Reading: % 9
